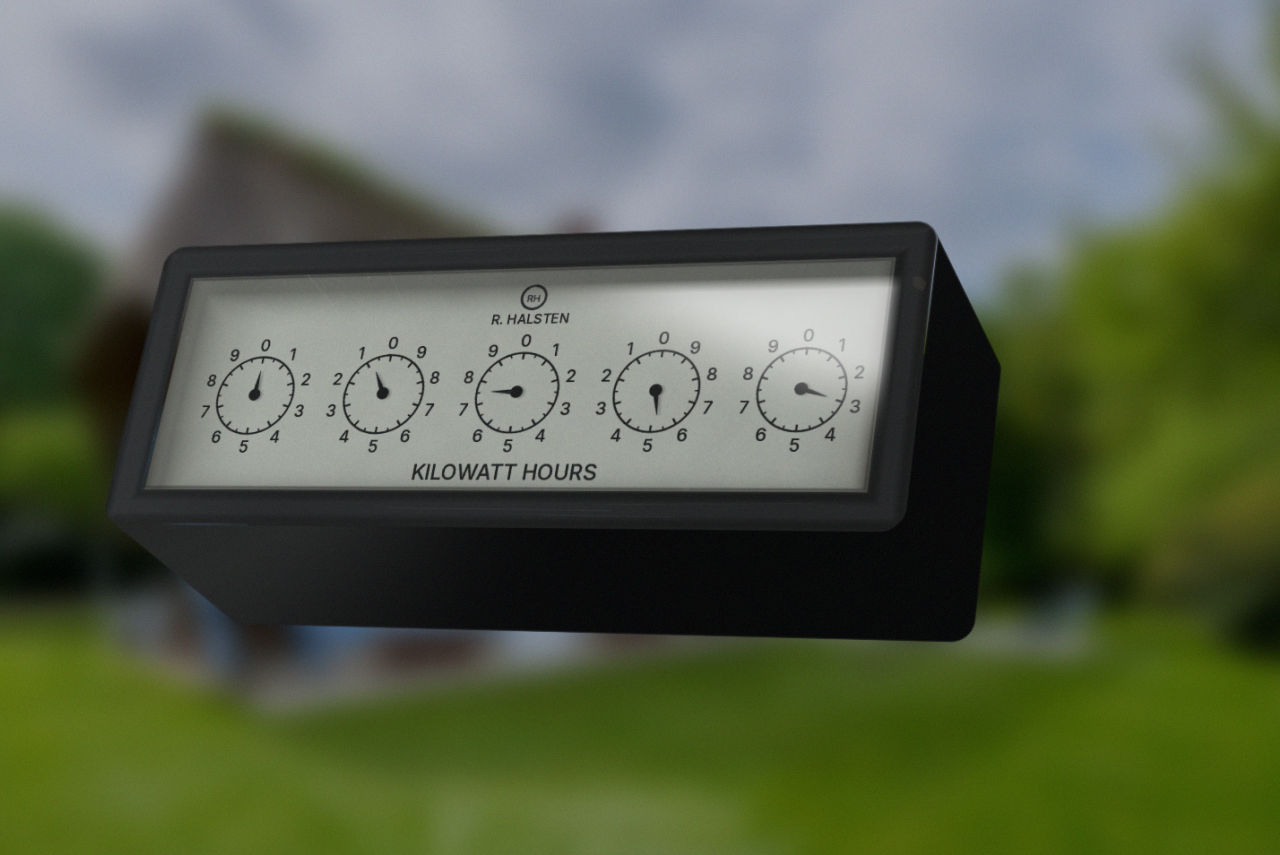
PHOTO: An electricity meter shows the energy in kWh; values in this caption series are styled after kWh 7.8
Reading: kWh 753
